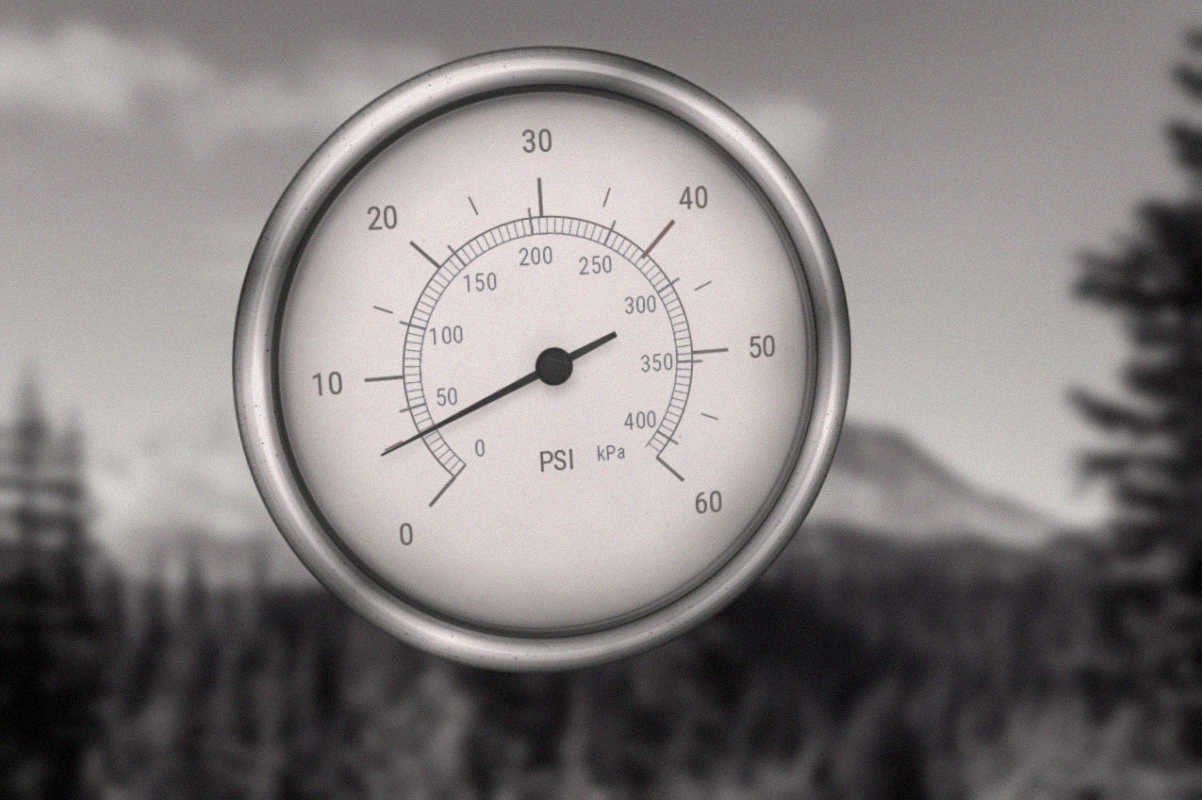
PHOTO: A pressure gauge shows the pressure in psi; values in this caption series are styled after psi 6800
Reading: psi 5
